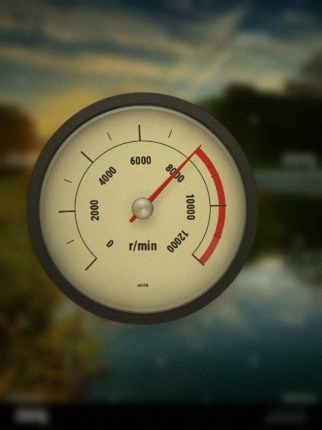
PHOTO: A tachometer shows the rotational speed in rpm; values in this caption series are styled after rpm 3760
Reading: rpm 8000
